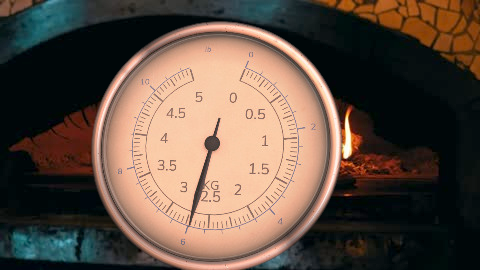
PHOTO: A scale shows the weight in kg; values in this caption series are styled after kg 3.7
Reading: kg 2.7
